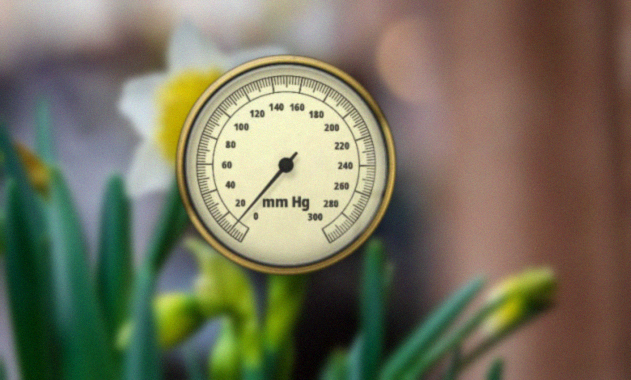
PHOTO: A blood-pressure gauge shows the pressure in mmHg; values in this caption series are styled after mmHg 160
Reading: mmHg 10
